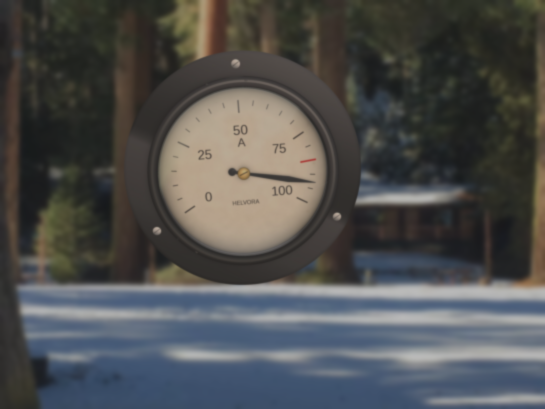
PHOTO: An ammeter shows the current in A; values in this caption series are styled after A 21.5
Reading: A 92.5
